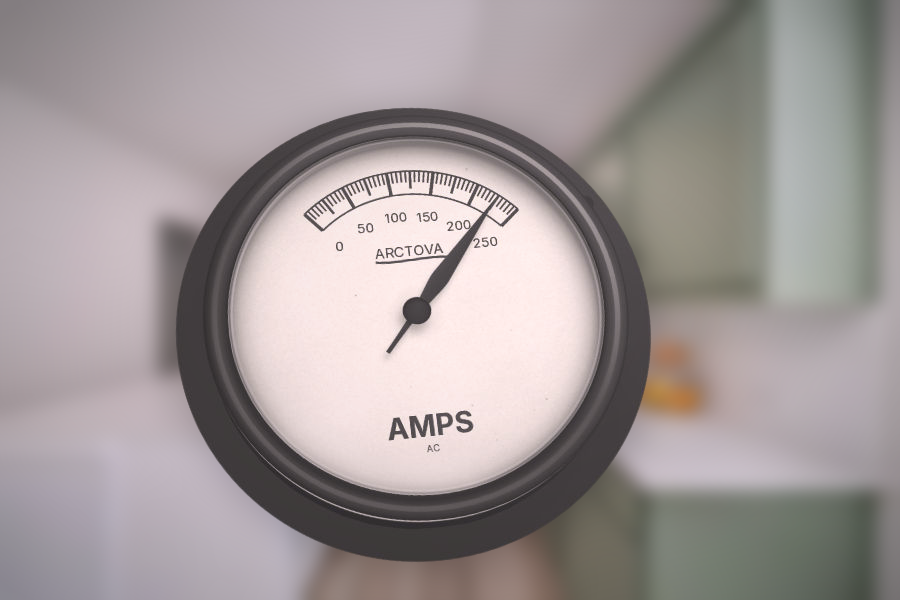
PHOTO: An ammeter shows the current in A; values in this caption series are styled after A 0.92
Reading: A 225
